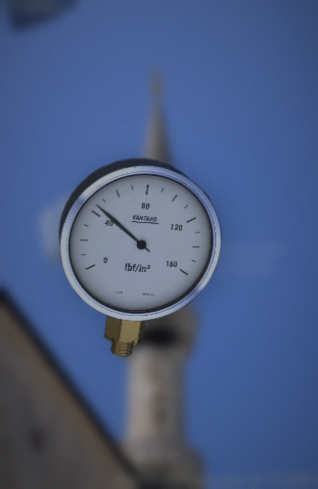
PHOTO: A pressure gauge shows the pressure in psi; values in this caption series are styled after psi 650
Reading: psi 45
